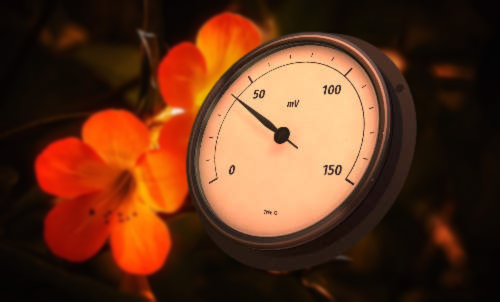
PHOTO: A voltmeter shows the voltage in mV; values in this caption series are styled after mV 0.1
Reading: mV 40
